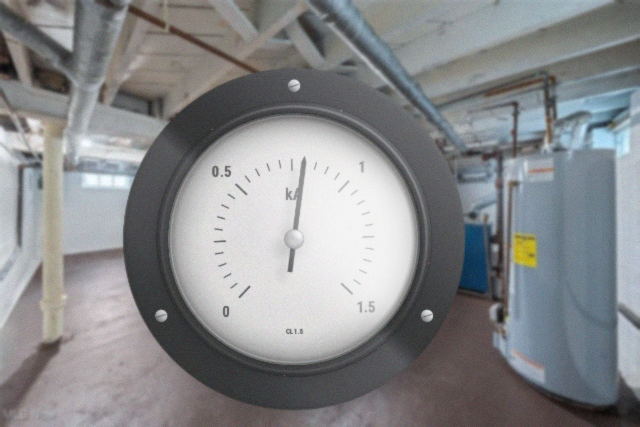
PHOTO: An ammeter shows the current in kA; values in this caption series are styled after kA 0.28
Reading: kA 0.8
